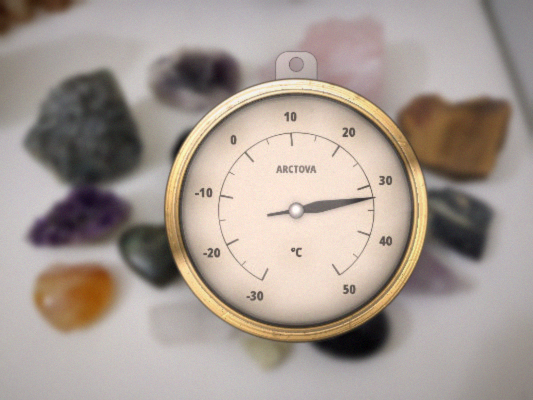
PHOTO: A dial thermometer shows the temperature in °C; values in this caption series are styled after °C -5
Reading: °C 32.5
